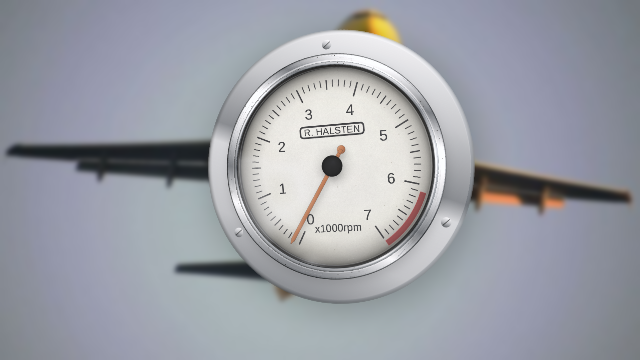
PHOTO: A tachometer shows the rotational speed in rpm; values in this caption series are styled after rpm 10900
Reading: rpm 100
